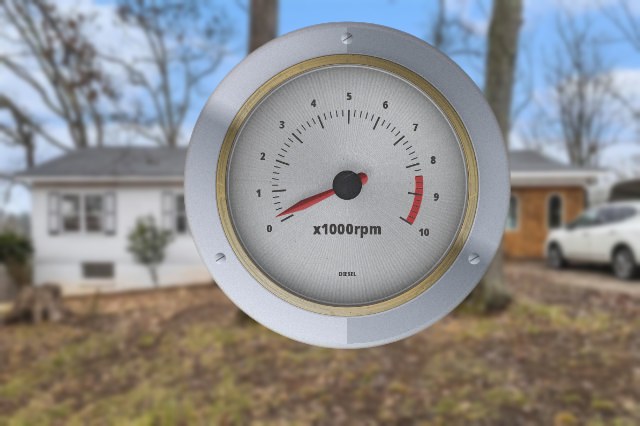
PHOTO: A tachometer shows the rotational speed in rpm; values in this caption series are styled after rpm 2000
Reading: rpm 200
